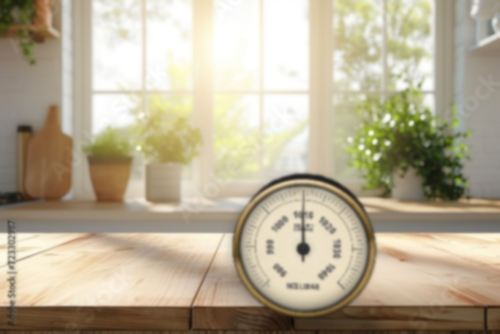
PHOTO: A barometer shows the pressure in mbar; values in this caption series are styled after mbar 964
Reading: mbar 1010
